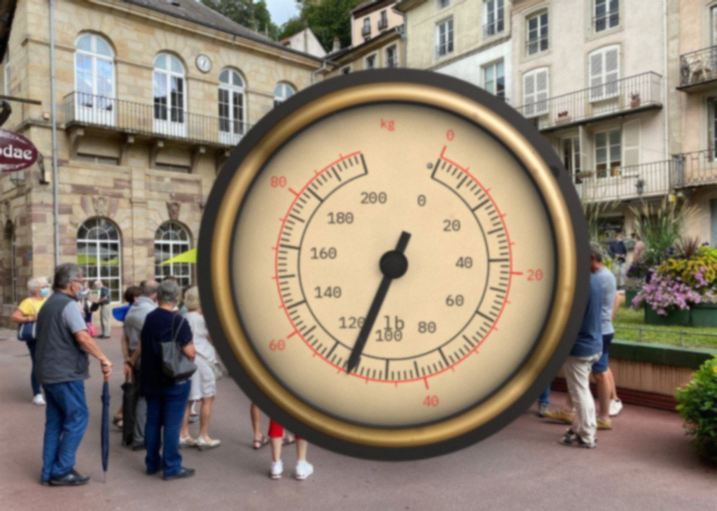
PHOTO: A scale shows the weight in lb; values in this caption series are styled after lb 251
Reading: lb 112
